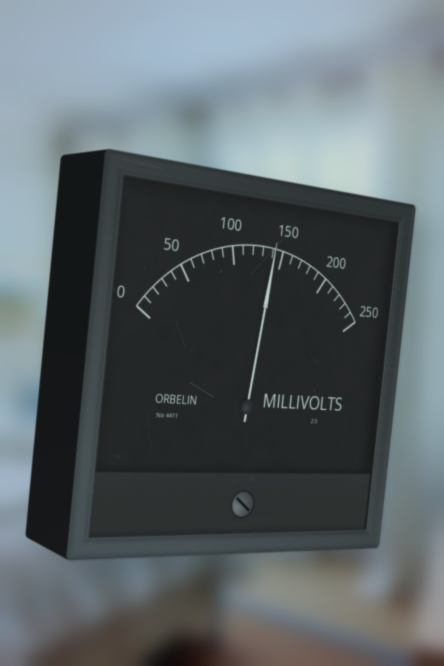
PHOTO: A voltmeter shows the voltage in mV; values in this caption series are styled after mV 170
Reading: mV 140
